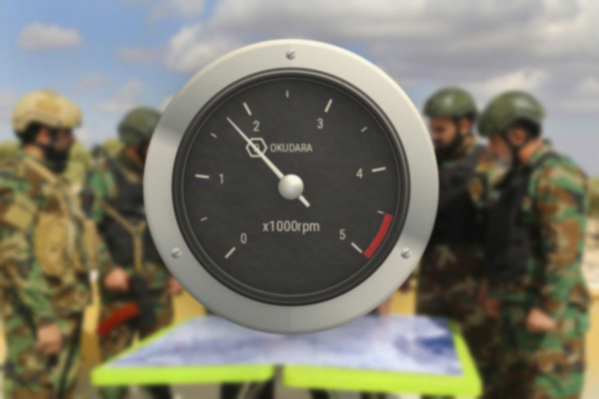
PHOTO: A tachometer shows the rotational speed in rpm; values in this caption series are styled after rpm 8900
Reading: rpm 1750
